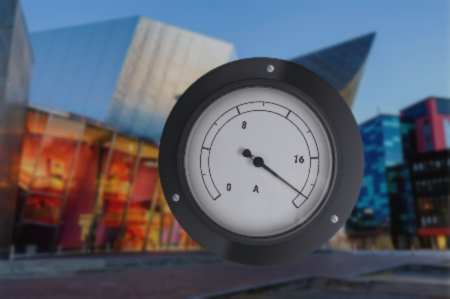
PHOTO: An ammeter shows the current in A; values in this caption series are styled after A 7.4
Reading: A 19
